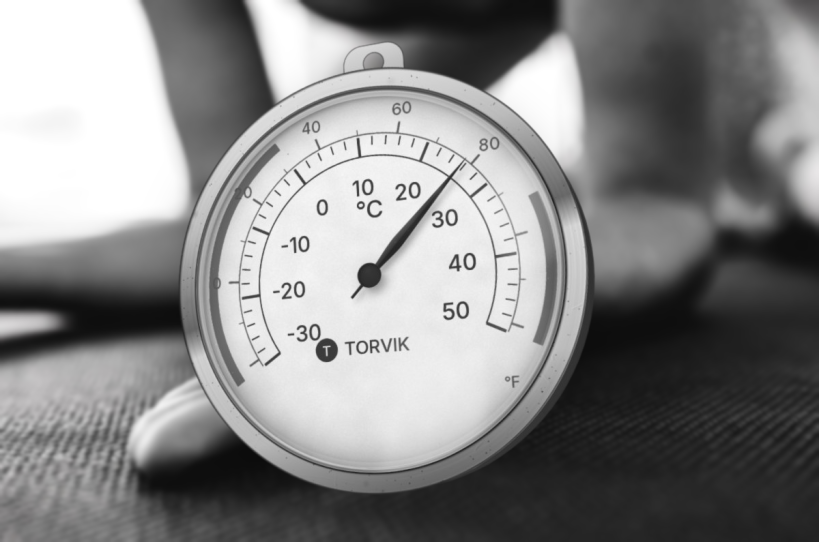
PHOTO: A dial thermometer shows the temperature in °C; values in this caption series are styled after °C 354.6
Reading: °C 26
